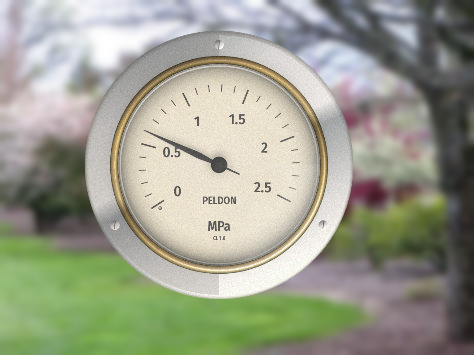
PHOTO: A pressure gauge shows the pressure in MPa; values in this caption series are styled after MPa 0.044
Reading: MPa 0.6
